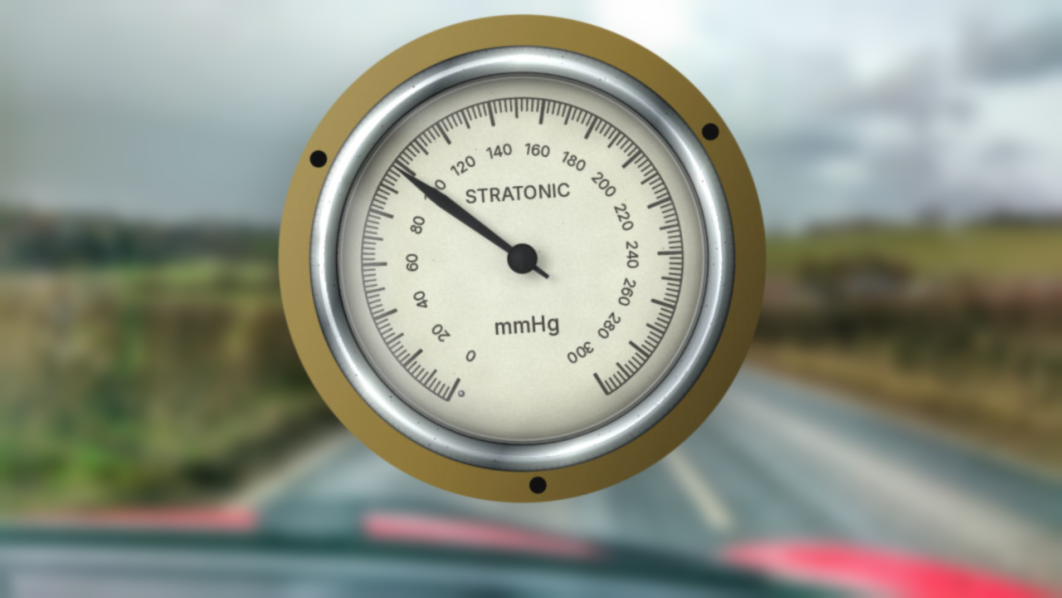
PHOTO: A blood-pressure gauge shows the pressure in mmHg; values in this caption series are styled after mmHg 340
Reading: mmHg 98
